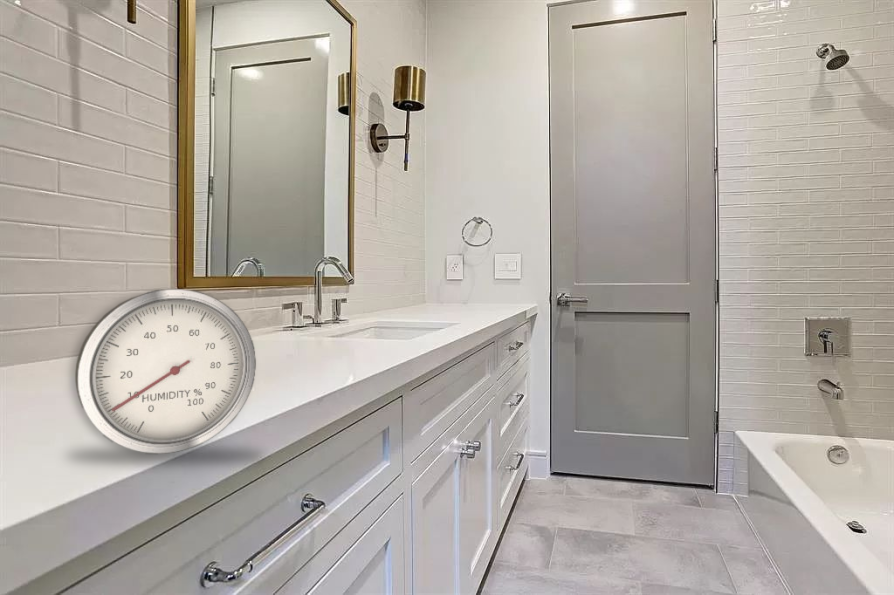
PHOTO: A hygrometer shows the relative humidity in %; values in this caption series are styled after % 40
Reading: % 10
